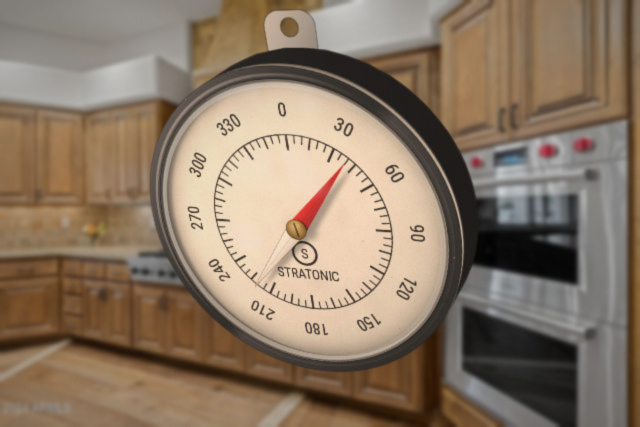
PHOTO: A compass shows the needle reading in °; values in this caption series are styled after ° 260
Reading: ° 40
